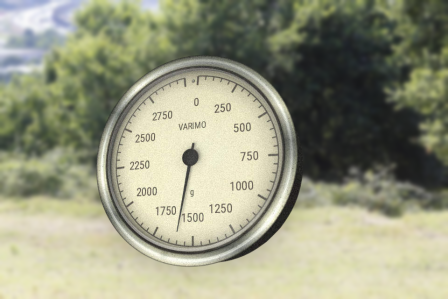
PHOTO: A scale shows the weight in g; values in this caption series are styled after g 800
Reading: g 1600
